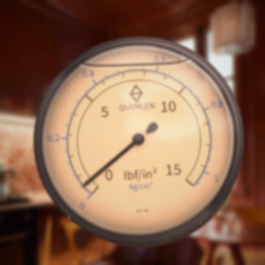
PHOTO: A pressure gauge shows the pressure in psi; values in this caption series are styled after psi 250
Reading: psi 0.5
